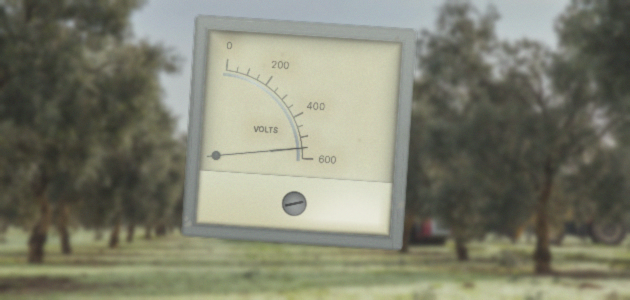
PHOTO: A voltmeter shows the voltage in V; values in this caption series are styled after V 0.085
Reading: V 550
